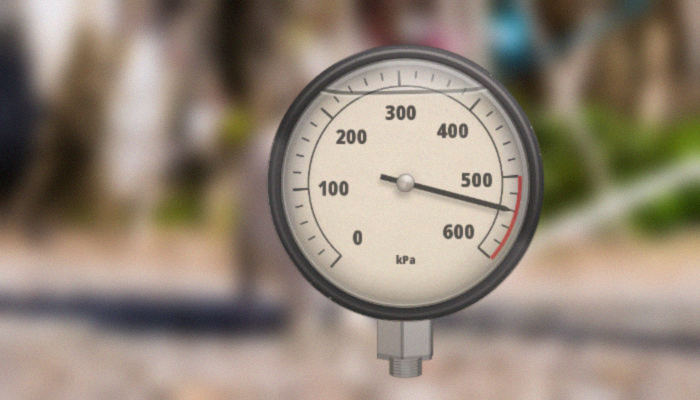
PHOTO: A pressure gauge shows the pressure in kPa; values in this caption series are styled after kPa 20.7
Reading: kPa 540
